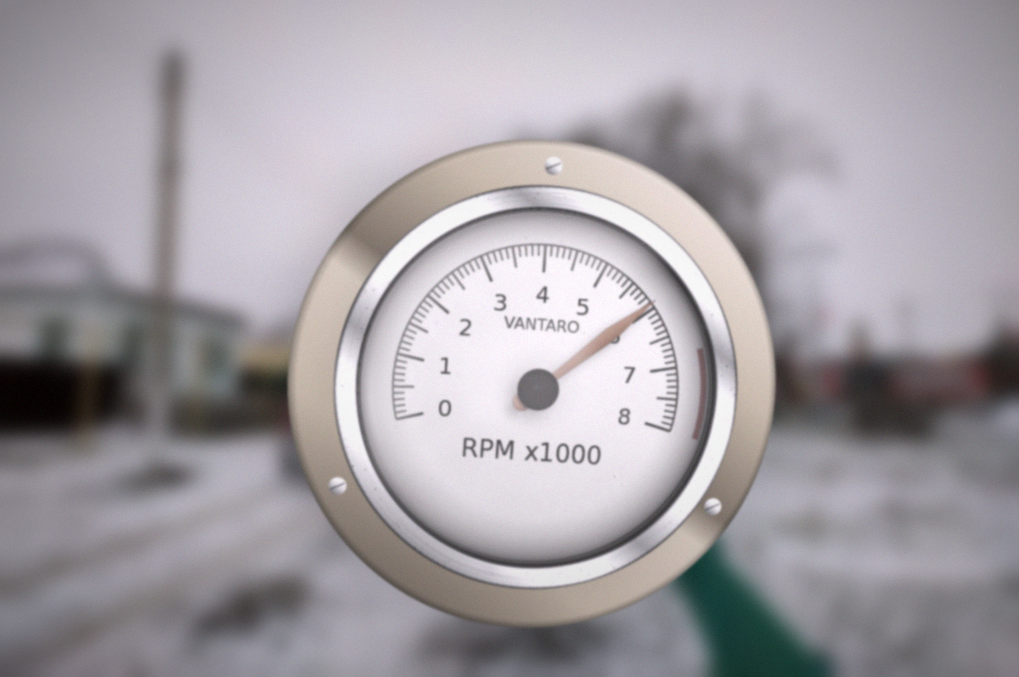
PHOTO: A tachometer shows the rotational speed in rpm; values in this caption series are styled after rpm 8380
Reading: rpm 5900
